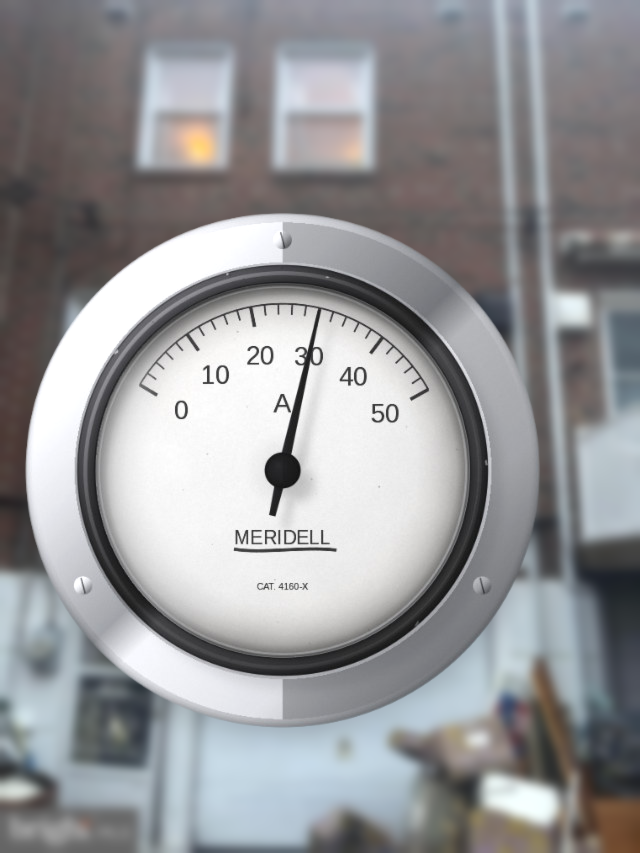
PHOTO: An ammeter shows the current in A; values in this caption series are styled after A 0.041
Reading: A 30
